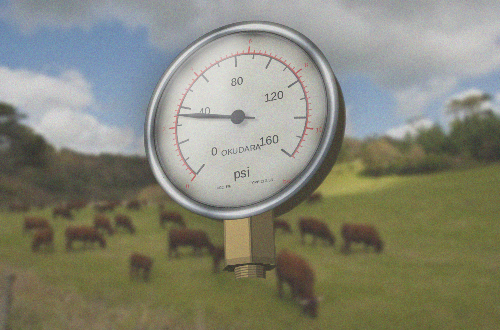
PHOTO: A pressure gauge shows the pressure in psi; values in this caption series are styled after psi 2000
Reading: psi 35
